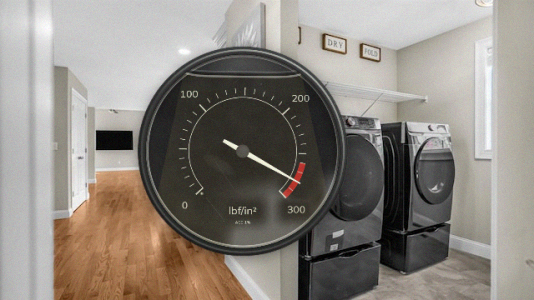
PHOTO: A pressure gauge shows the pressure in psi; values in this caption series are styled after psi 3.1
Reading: psi 280
